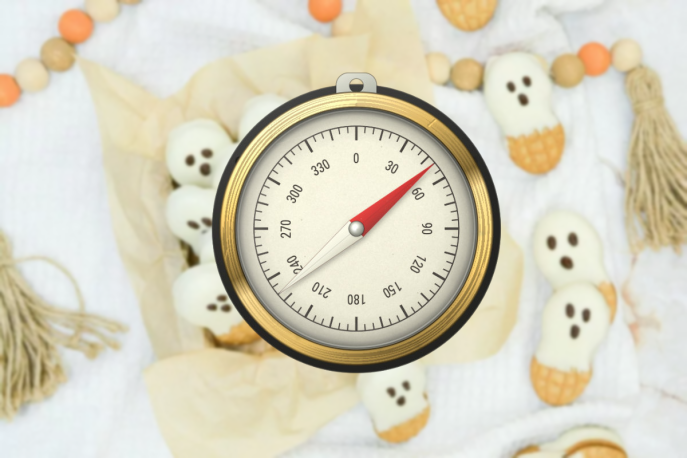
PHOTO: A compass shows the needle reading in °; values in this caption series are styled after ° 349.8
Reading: ° 50
